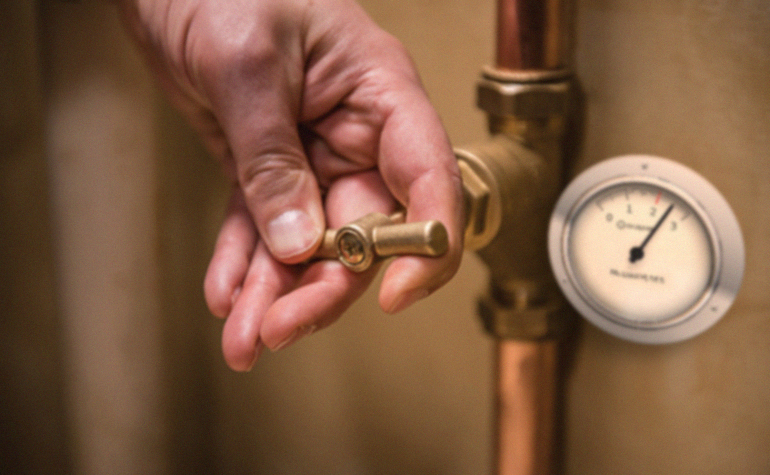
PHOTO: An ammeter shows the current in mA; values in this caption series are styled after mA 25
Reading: mA 2.5
